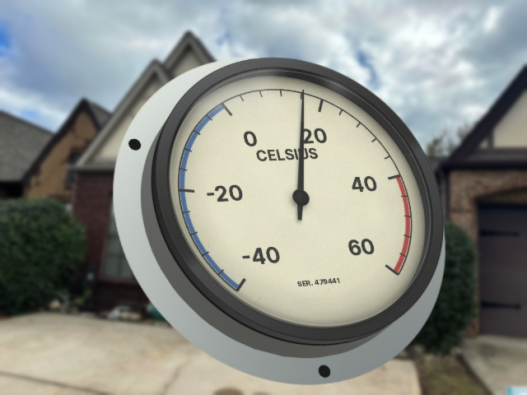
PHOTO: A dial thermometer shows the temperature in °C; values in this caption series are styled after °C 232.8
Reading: °C 16
